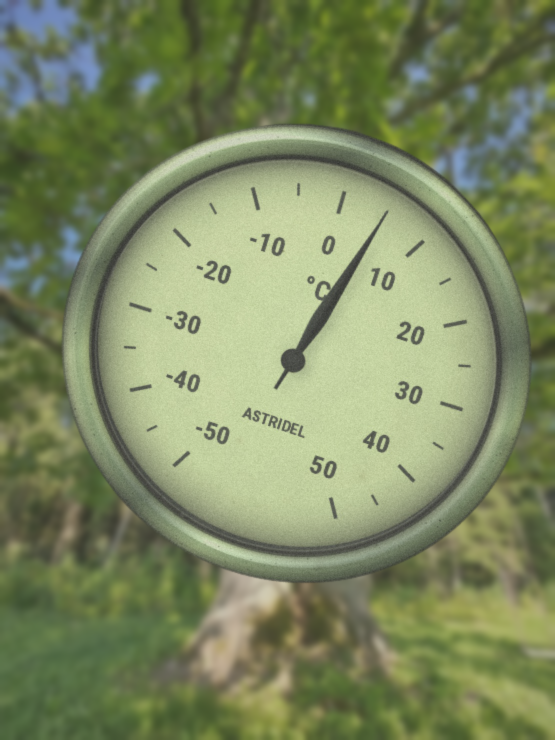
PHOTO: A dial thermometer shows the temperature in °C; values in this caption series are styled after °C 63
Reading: °C 5
